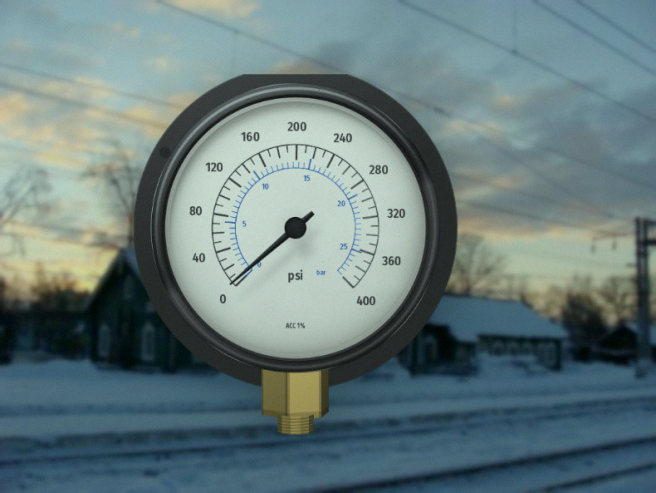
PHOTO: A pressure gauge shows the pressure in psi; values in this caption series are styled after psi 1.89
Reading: psi 5
